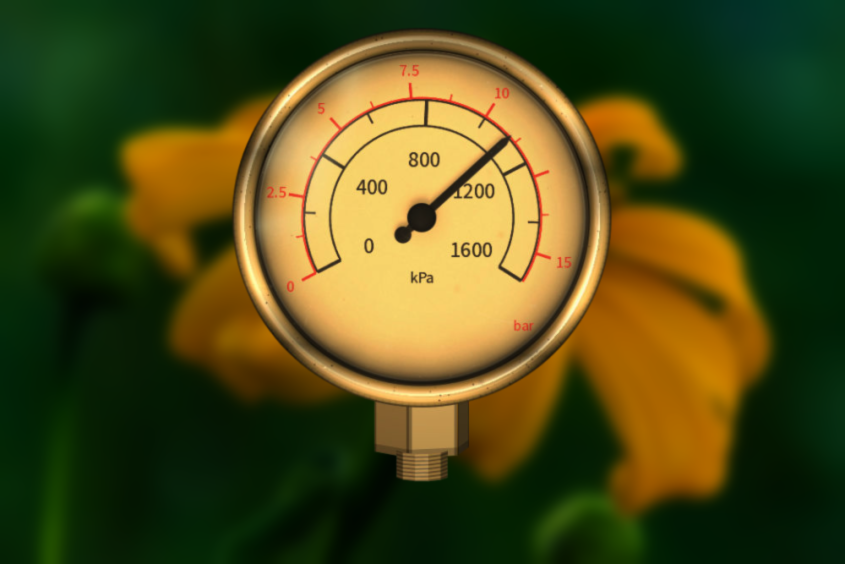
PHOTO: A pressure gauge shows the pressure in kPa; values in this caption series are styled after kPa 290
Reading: kPa 1100
